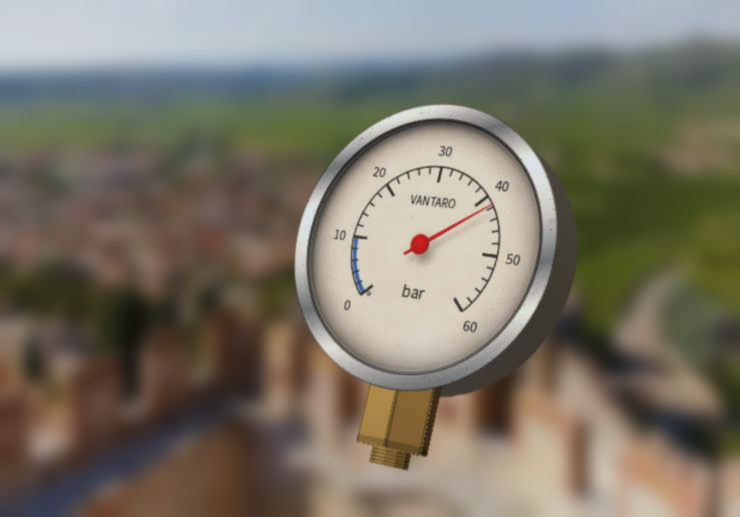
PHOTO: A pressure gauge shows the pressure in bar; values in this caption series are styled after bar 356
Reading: bar 42
